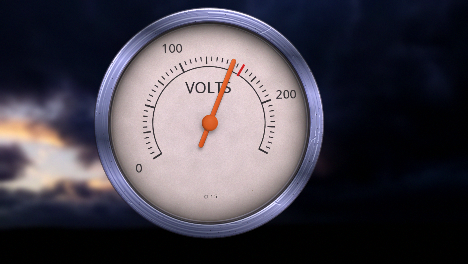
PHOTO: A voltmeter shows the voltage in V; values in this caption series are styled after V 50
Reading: V 150
